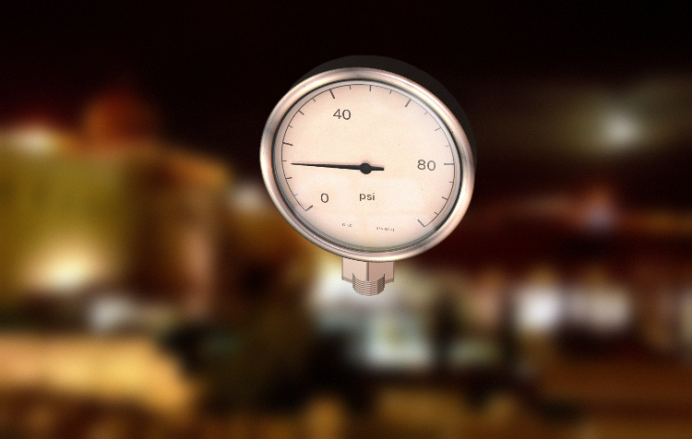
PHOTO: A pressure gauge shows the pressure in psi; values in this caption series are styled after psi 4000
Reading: psi 15
